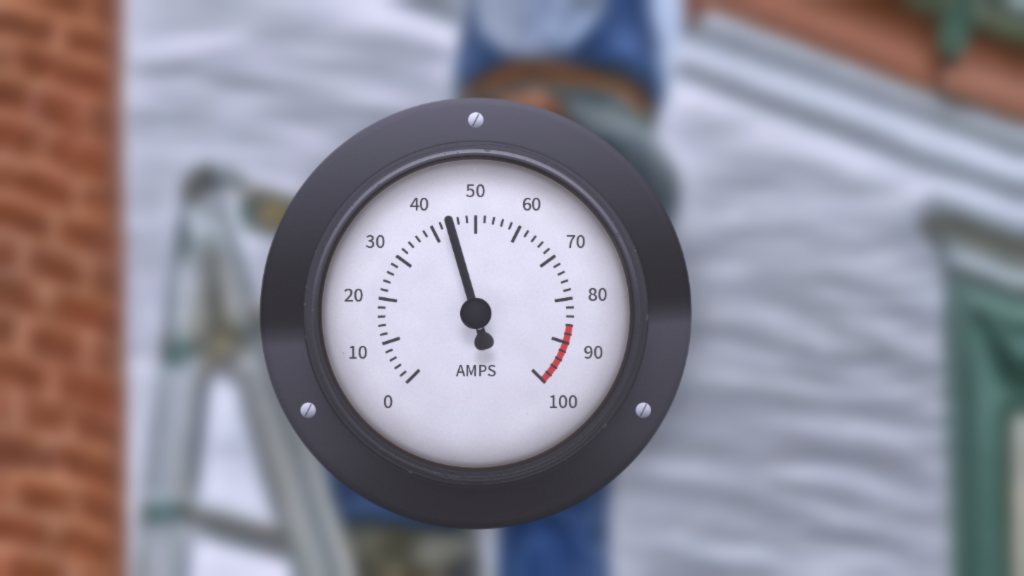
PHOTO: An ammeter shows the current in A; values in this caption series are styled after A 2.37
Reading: A 44
